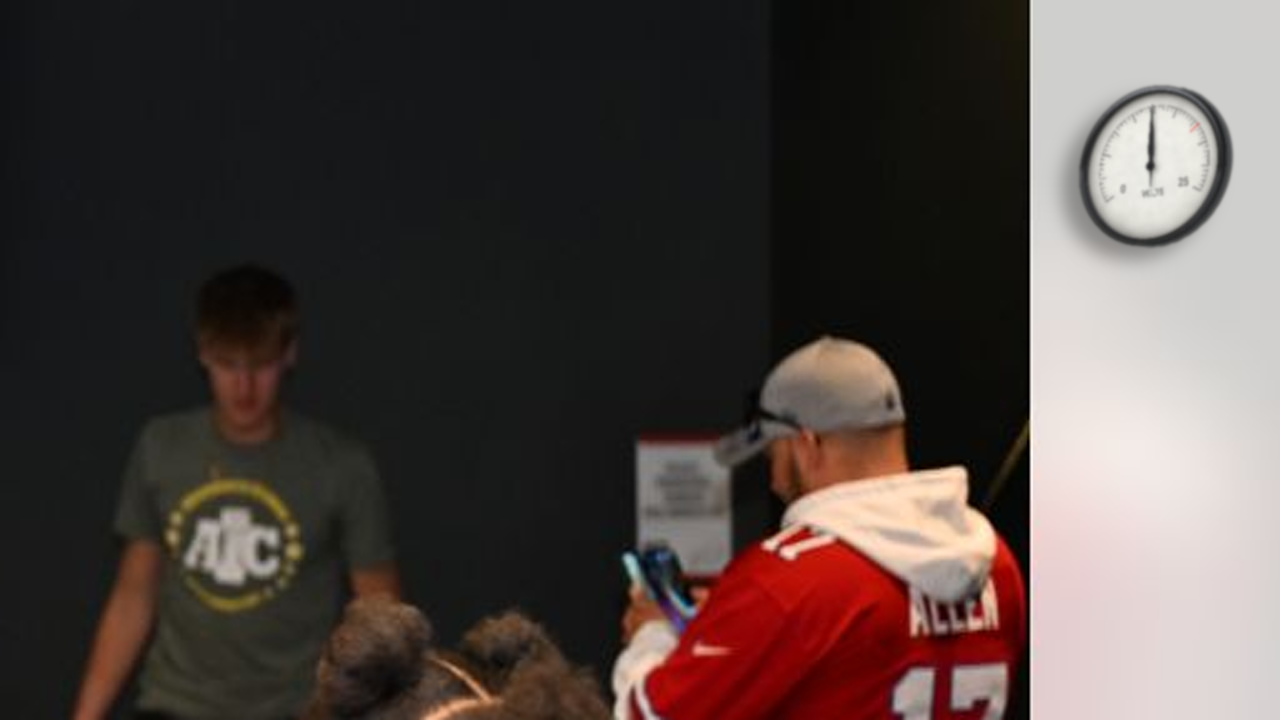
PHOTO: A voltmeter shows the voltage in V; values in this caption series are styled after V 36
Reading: V 12.5
